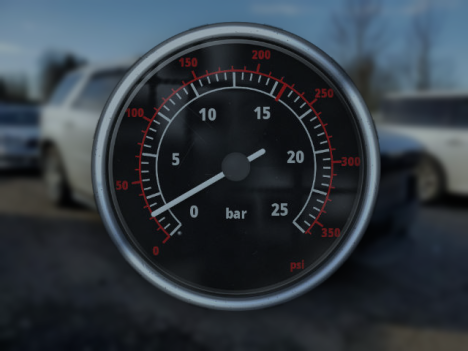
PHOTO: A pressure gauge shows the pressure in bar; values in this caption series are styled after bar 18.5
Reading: bar 1.5
